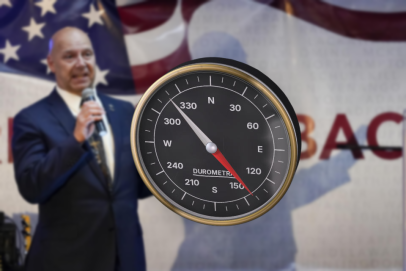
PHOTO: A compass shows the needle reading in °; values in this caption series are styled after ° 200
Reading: ° 140
